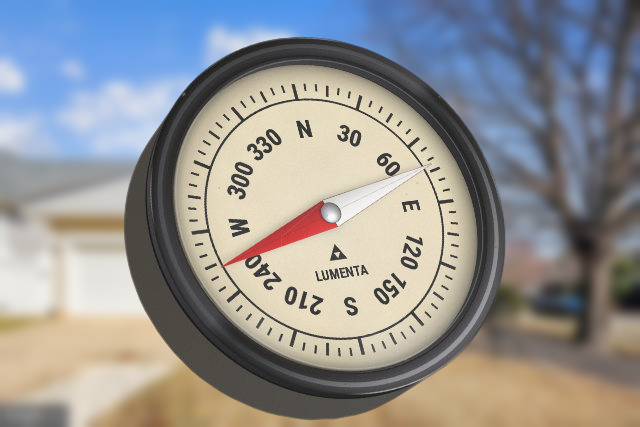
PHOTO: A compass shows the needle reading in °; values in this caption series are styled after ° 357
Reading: ° 252.5
